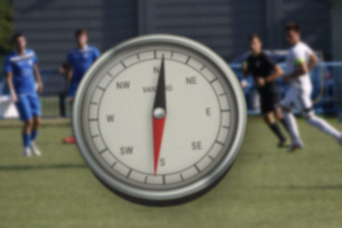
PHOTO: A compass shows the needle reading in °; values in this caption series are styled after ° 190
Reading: ° 187.5
